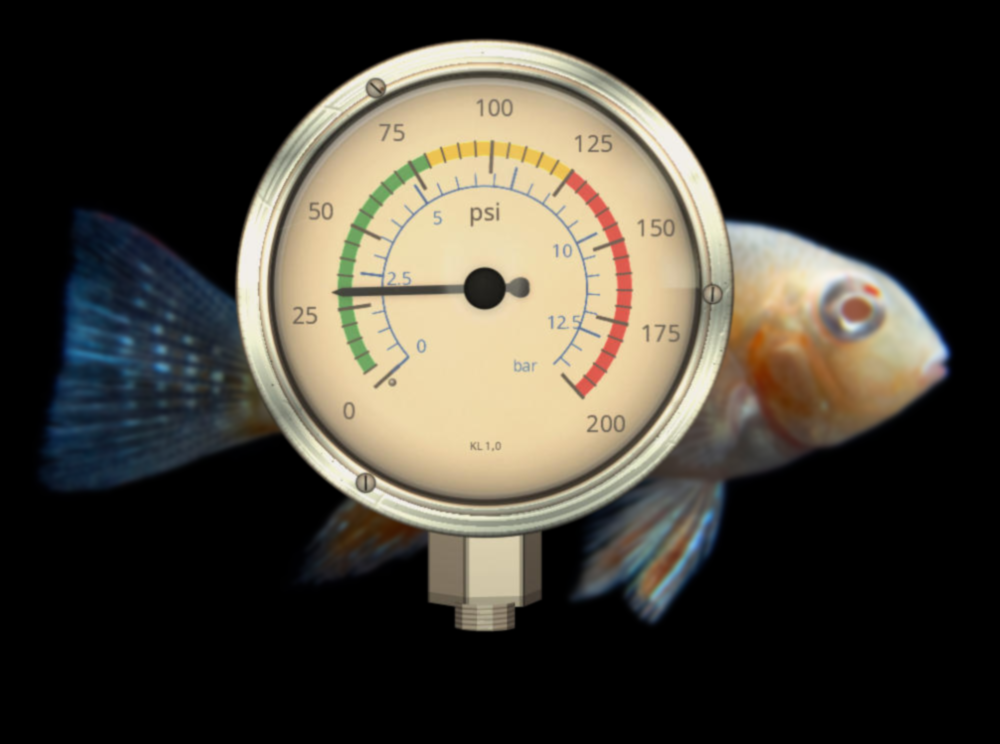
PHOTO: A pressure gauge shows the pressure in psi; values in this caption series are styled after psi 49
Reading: psi 30
